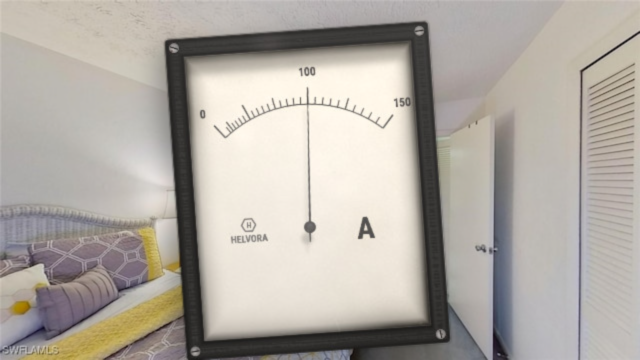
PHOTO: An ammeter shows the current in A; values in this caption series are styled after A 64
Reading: A 100
